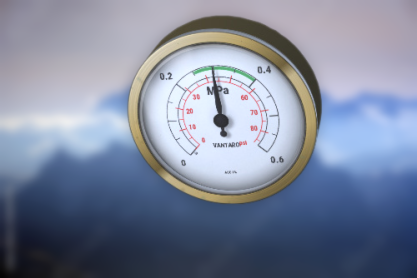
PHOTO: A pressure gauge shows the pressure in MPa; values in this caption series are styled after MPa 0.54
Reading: MPa 0.3
